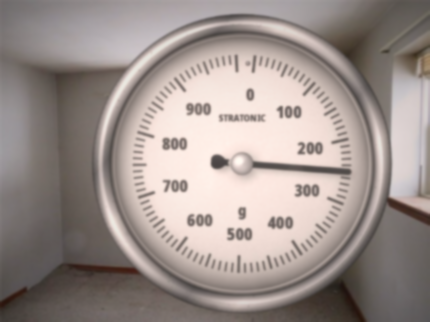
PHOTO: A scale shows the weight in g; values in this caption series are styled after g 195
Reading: g 250
